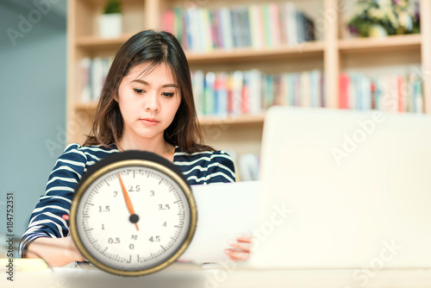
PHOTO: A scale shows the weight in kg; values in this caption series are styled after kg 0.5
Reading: kg 2.25
